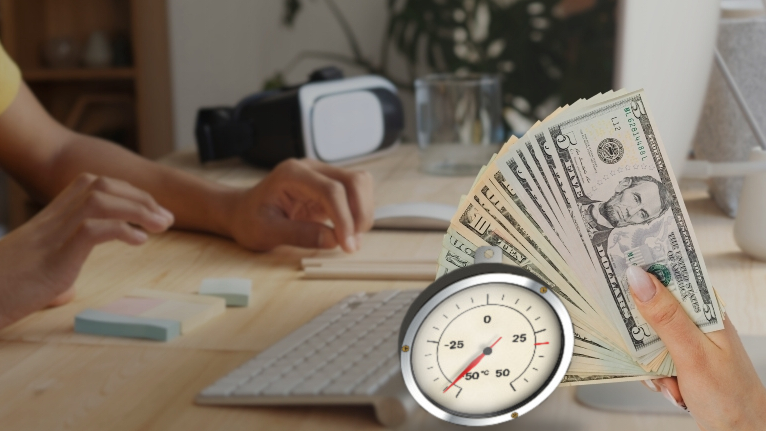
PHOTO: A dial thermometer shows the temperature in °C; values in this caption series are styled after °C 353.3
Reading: °C -45
